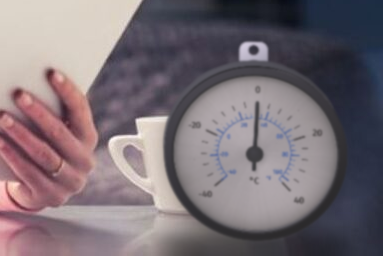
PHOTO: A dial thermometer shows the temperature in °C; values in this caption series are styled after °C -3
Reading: °C 0
